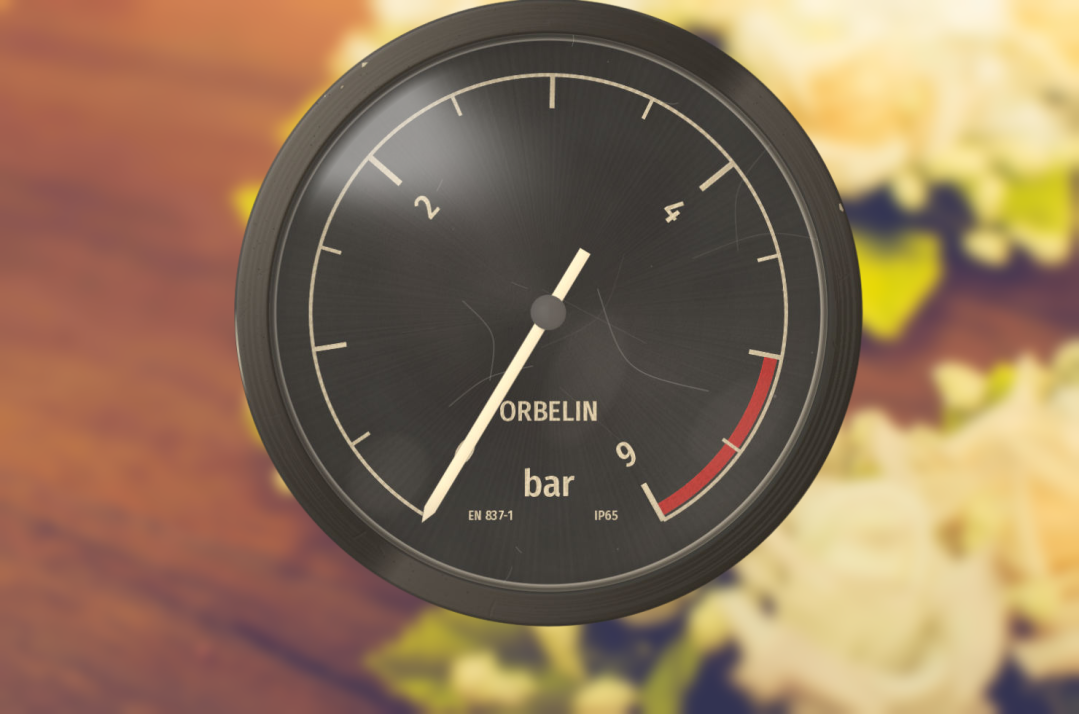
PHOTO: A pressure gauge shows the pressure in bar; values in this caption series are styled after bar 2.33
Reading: bar 0
